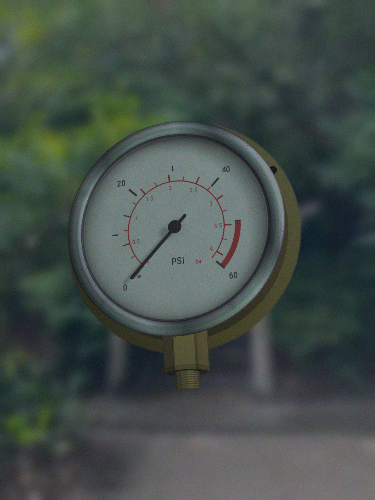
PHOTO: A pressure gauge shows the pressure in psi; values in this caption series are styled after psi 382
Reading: psi 0
